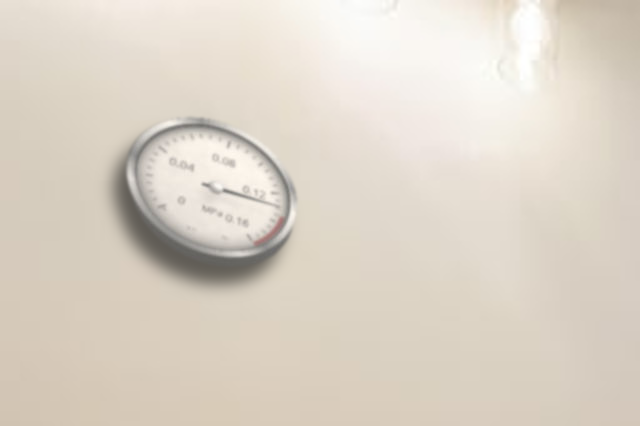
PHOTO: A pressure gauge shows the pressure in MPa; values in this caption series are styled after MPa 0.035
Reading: MPa 0.13
